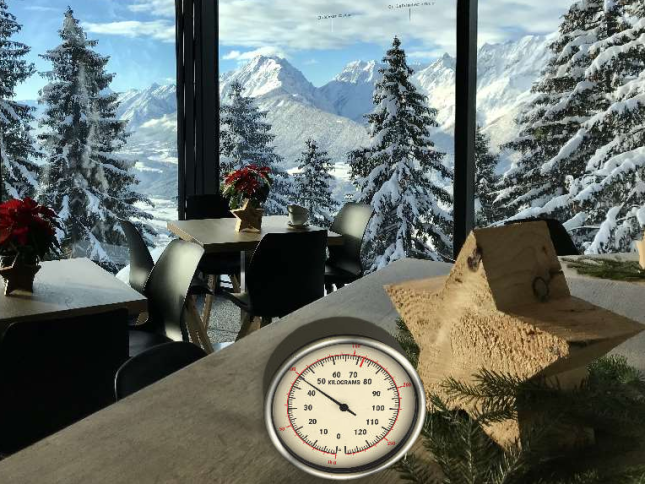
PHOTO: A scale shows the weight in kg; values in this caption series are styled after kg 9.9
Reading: kg 45
